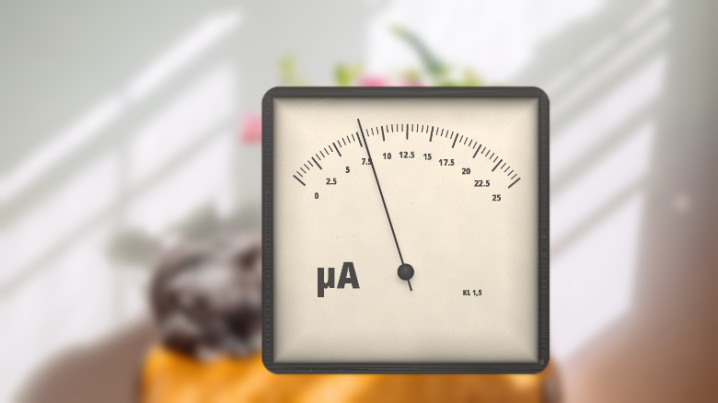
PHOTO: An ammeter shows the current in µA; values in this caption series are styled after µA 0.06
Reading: µA 8
